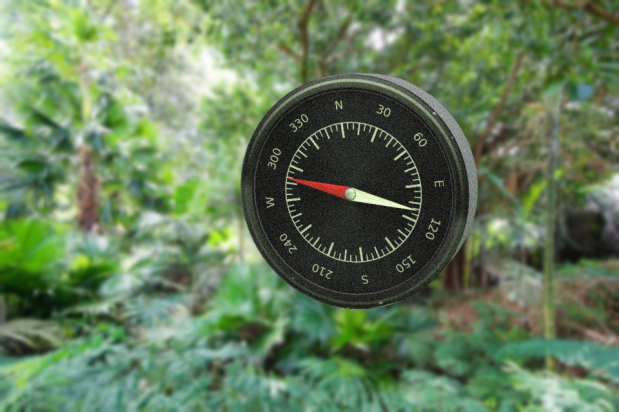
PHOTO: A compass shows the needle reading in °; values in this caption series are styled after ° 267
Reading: ° 290
